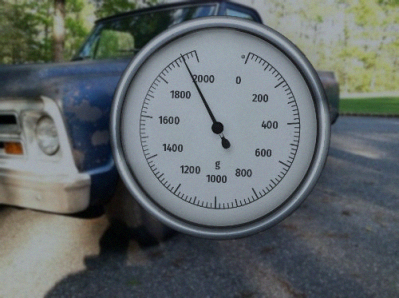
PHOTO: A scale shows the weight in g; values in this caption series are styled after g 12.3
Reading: g 1940
